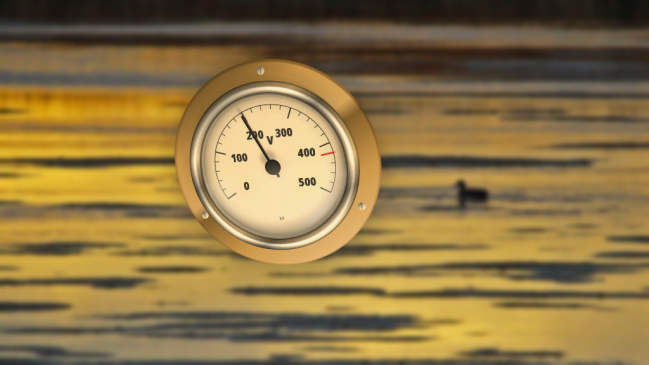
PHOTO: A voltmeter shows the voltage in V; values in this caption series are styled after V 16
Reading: V 200
